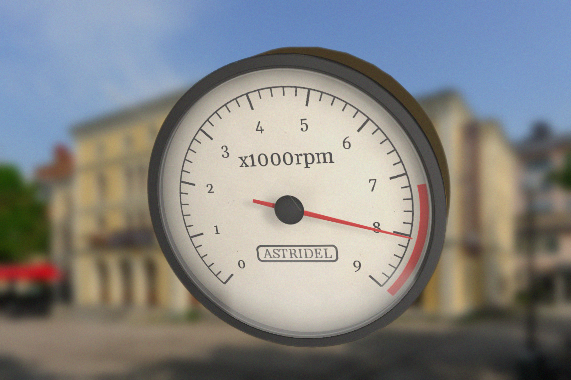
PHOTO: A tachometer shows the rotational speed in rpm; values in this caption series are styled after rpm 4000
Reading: rpm 8000
